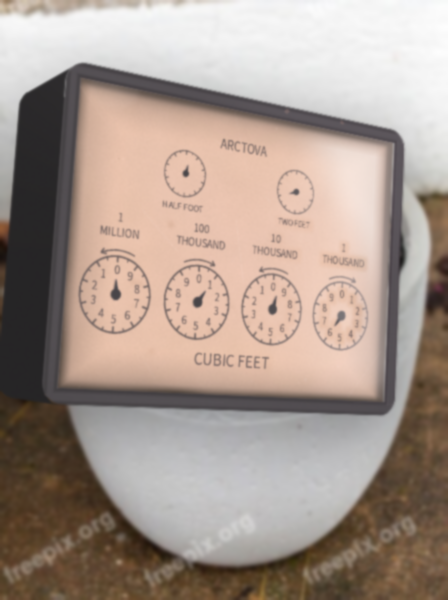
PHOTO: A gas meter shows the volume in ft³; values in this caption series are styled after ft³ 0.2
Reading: ft³ 9600
